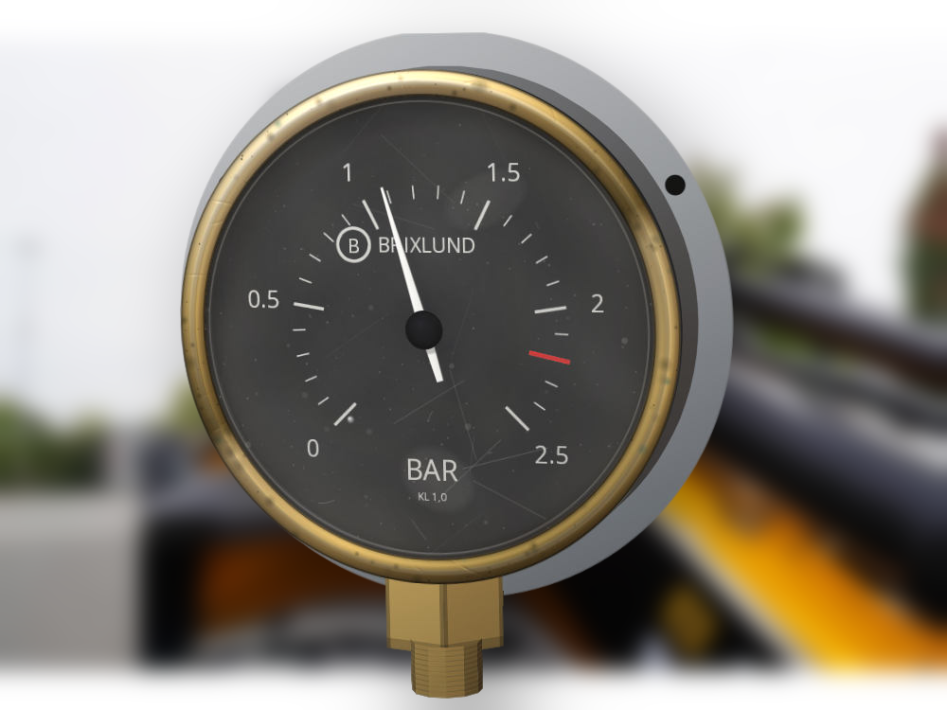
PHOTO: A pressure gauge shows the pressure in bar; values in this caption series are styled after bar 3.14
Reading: bar 1.1
